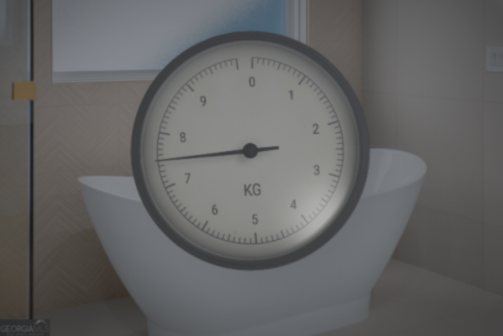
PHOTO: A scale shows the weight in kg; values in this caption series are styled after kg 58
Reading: kg 7.5
